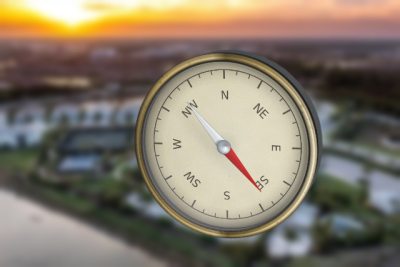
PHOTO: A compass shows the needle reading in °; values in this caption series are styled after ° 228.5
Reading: ° 140
